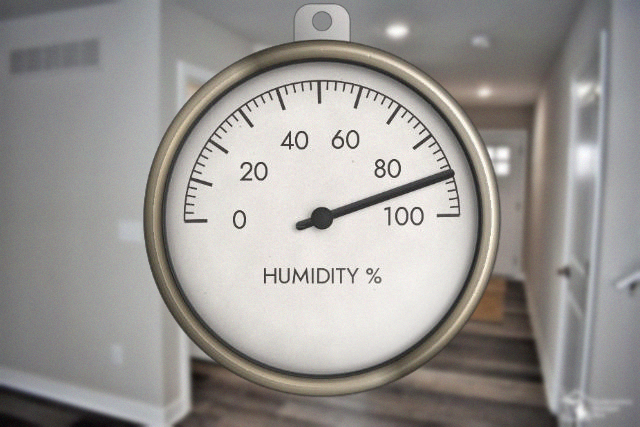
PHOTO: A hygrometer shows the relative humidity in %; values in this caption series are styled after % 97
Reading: % 90
